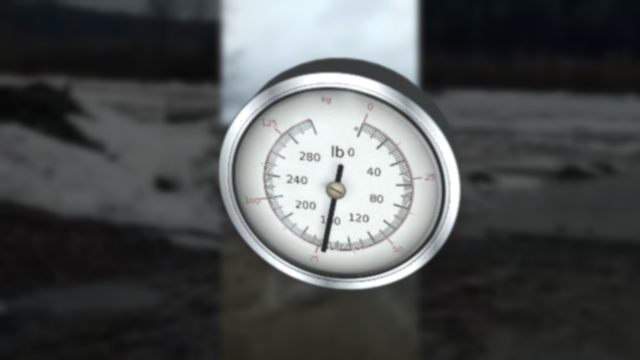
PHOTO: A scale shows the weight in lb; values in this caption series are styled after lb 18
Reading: lb 160
